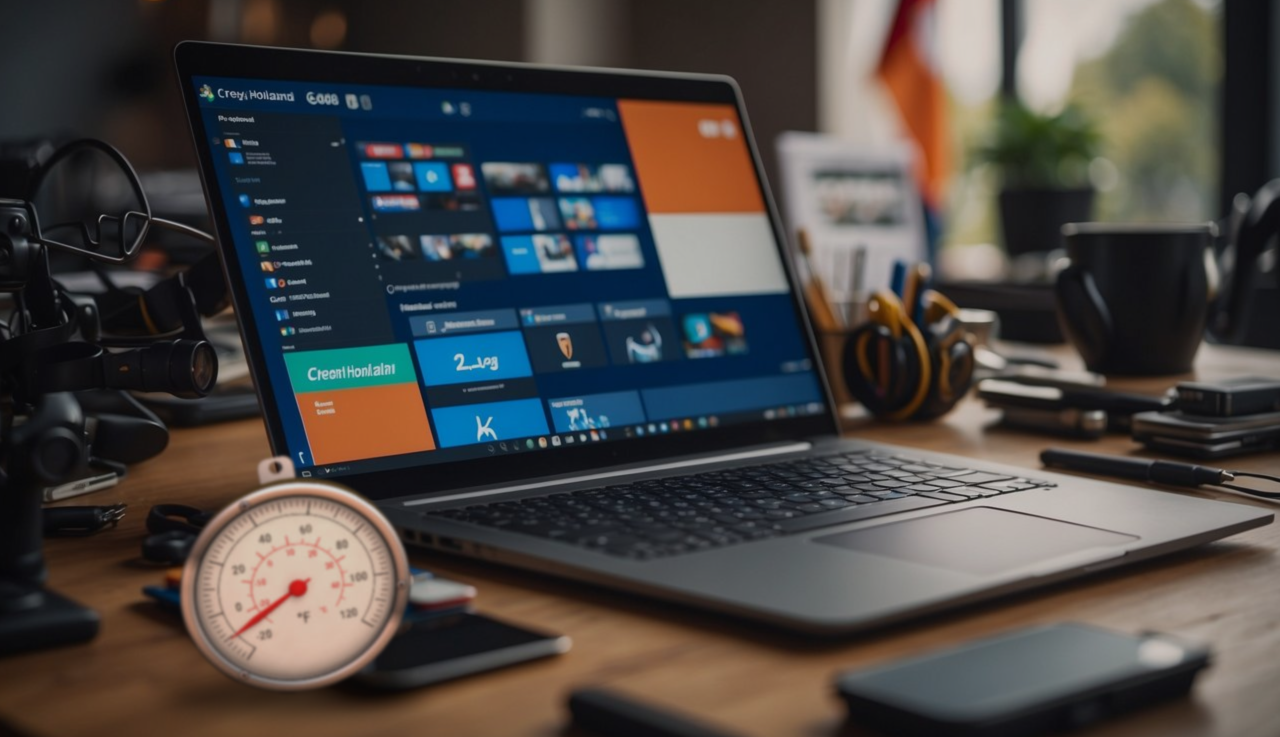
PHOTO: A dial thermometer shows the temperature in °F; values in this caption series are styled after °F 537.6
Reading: °F -10
